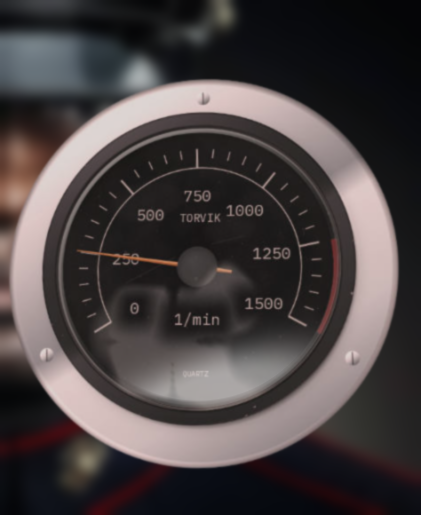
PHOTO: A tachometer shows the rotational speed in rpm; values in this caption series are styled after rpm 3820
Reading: rpm 250
